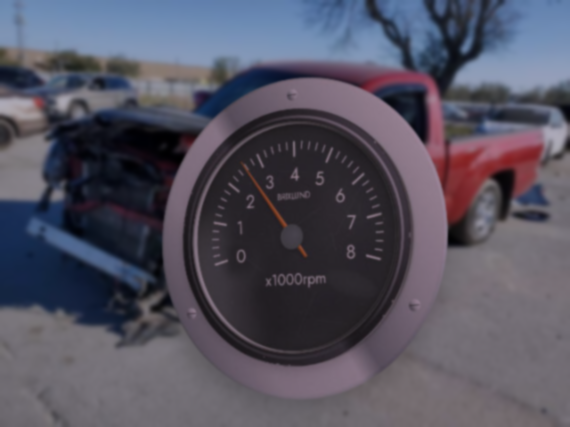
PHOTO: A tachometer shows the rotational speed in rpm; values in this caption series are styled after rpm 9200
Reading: rpm 2600
